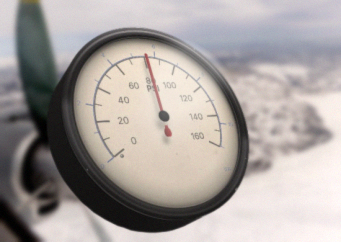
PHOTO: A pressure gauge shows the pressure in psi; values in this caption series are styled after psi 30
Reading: psi 80
